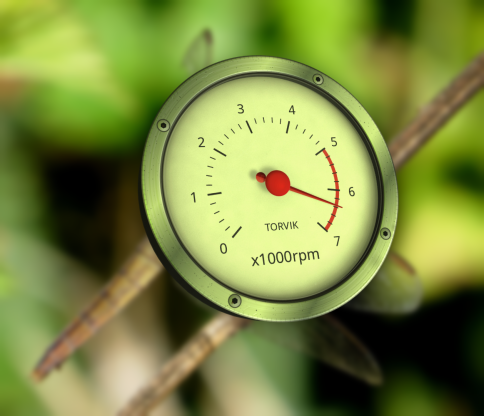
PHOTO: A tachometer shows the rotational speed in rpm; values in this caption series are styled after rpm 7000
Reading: rpm 6400
